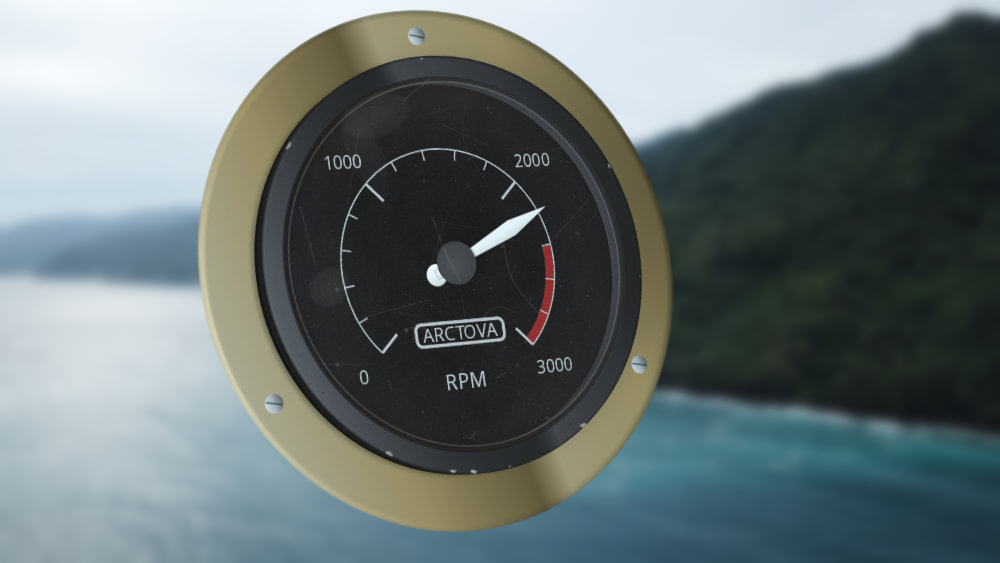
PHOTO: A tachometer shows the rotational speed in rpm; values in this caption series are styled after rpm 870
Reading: rpm 2200
